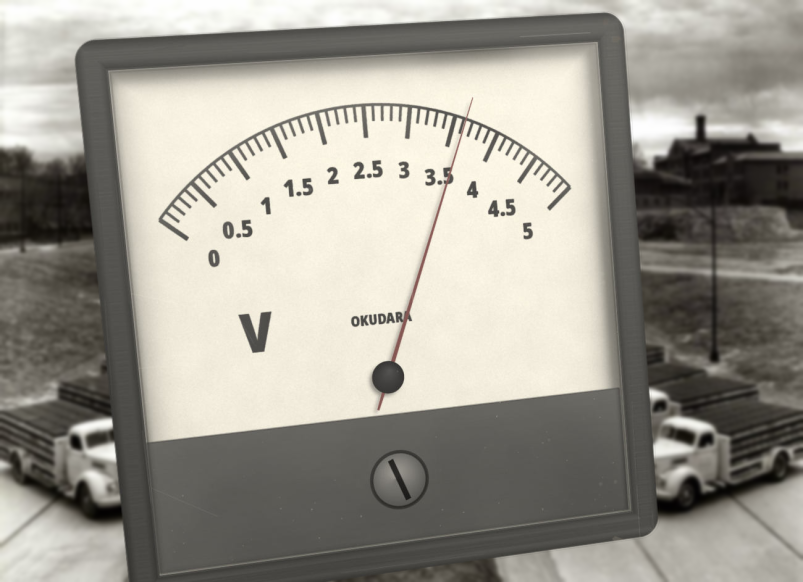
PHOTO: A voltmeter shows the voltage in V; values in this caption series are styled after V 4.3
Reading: V 3.6
